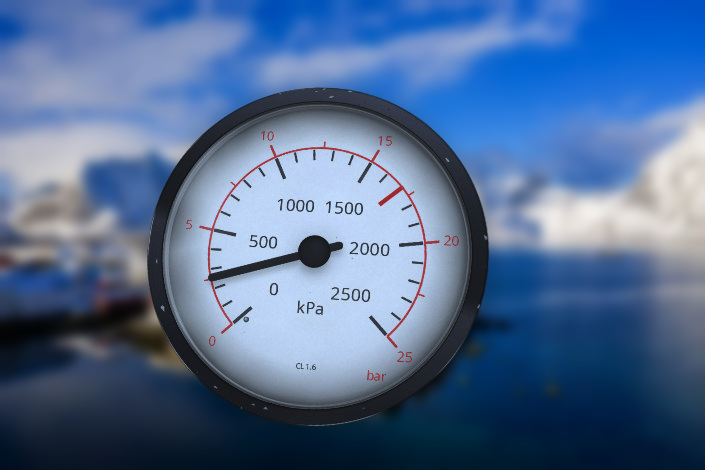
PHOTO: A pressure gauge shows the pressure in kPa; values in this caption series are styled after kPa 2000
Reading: kPa 250
